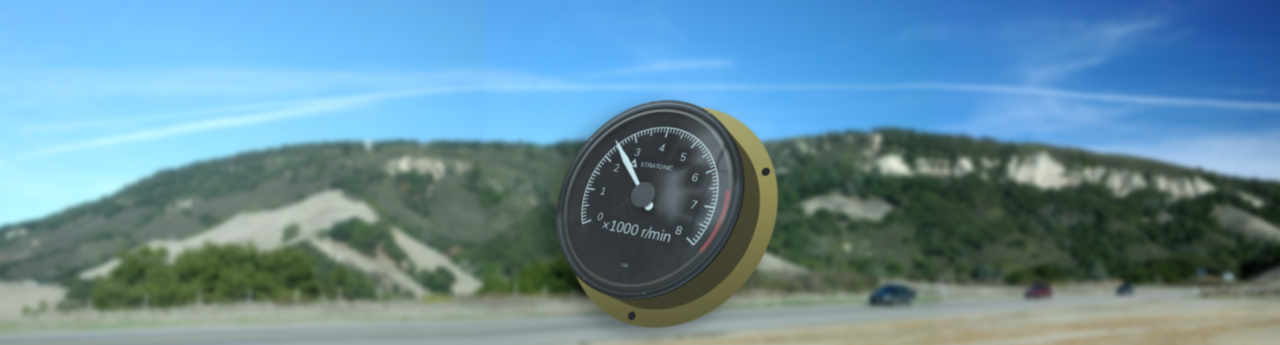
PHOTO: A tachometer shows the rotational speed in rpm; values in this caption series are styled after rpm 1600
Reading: rpm 2500
